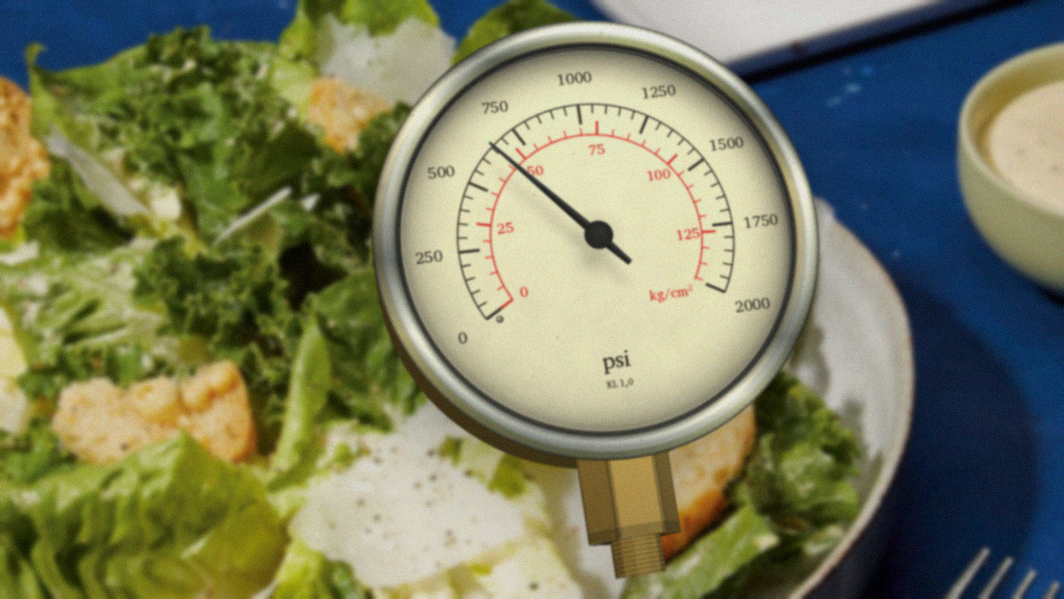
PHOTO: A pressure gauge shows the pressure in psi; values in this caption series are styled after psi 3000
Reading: psi 650
